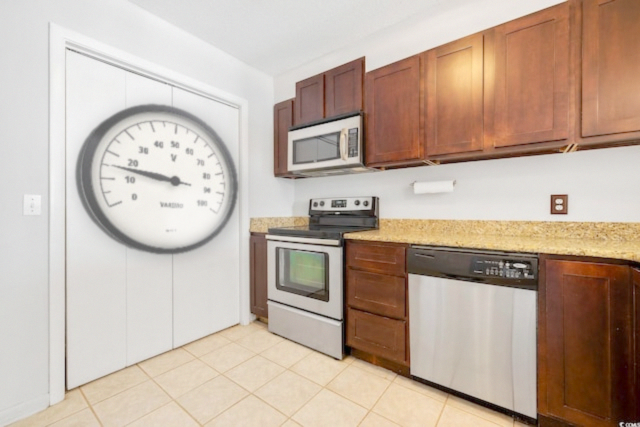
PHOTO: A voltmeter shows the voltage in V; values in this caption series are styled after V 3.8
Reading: V 15
